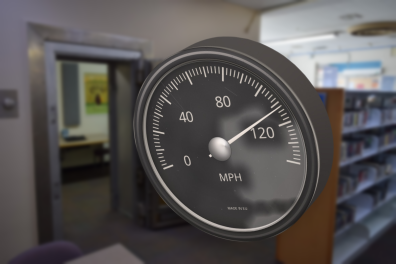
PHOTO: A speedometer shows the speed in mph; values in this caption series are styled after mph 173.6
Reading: mph 112
